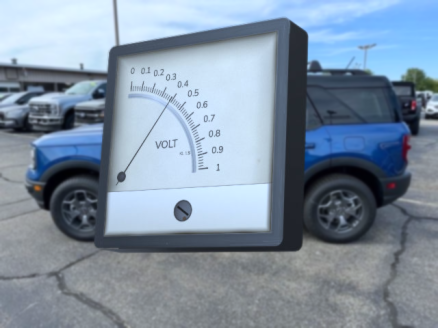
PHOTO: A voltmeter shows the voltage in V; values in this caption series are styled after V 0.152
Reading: V 0.4
